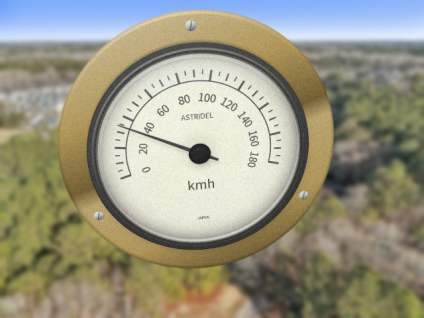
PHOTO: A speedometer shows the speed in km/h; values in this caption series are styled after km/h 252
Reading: km/h 35
